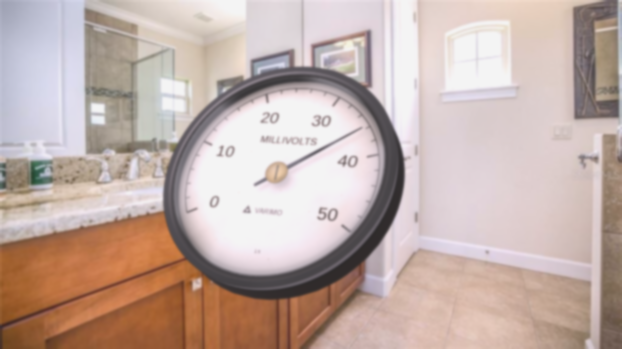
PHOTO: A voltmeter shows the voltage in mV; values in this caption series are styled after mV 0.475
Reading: mV 36
